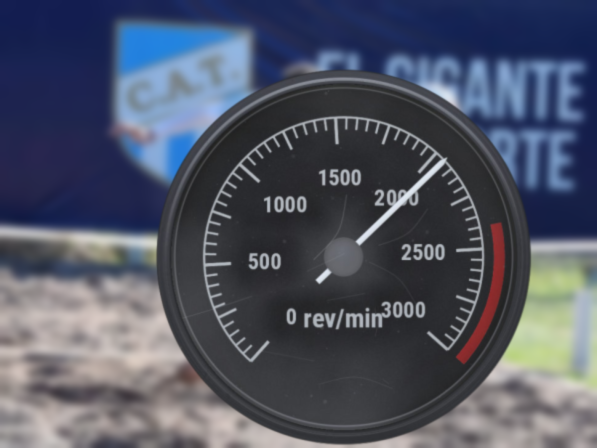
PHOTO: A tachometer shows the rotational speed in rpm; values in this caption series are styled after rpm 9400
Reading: rpm 2050
